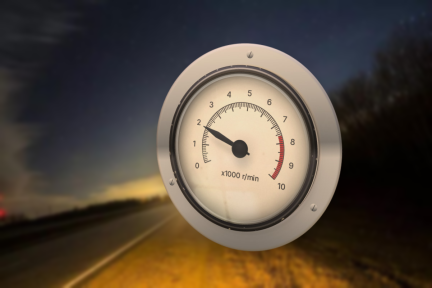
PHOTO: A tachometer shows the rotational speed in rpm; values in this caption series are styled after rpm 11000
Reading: rpm 2000
